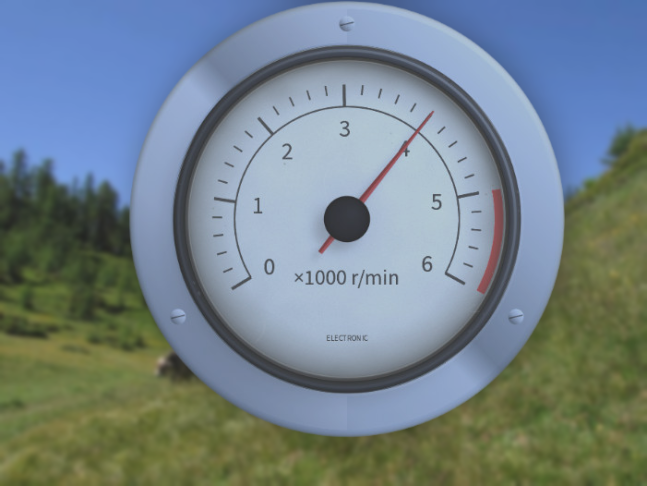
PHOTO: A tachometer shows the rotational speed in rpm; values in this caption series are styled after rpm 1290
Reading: rpm 4000
